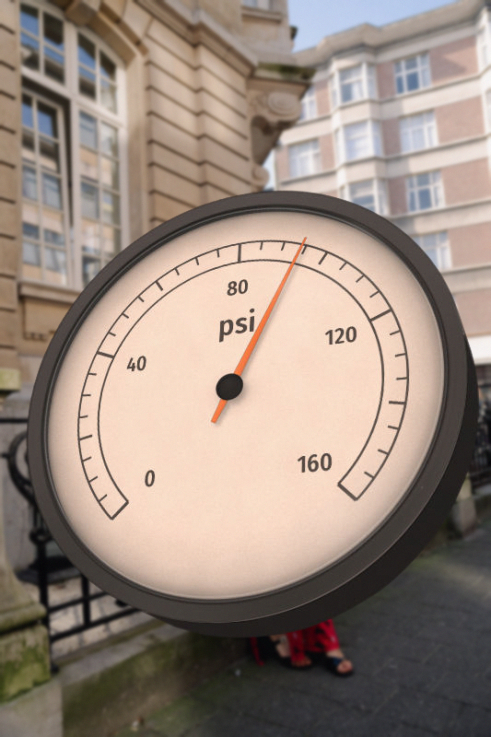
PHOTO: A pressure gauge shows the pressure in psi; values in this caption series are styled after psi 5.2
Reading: psi 95
